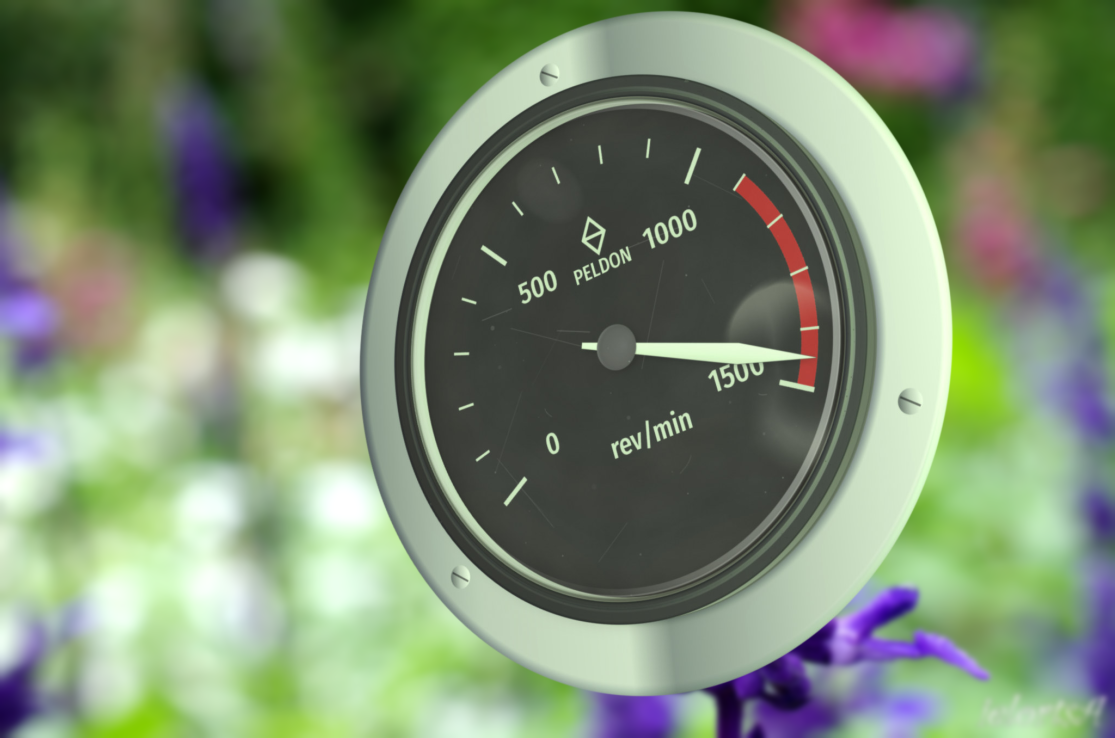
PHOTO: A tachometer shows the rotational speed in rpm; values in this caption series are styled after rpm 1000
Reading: rpm 1450
